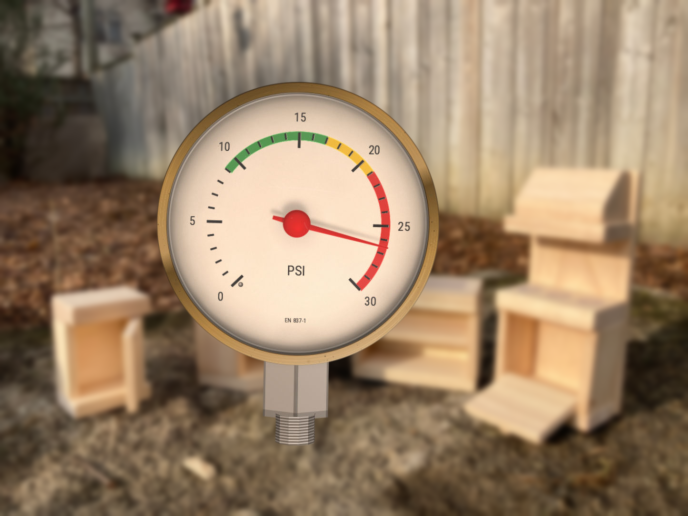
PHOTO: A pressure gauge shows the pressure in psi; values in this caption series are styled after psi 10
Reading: psi 26.5
